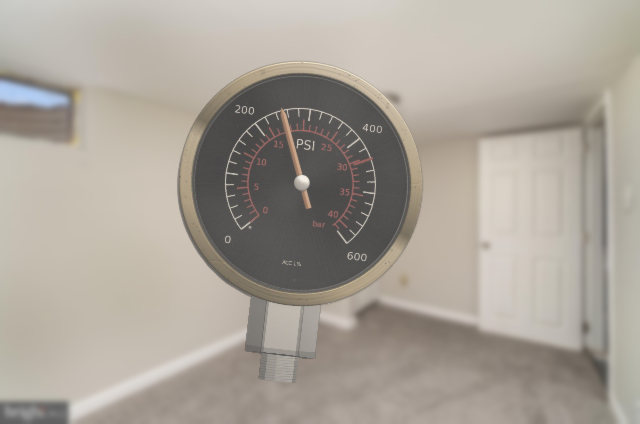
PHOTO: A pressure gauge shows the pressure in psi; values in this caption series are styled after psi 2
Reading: psi 250
